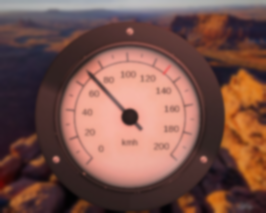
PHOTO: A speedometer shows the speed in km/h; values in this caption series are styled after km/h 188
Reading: km/h 70
